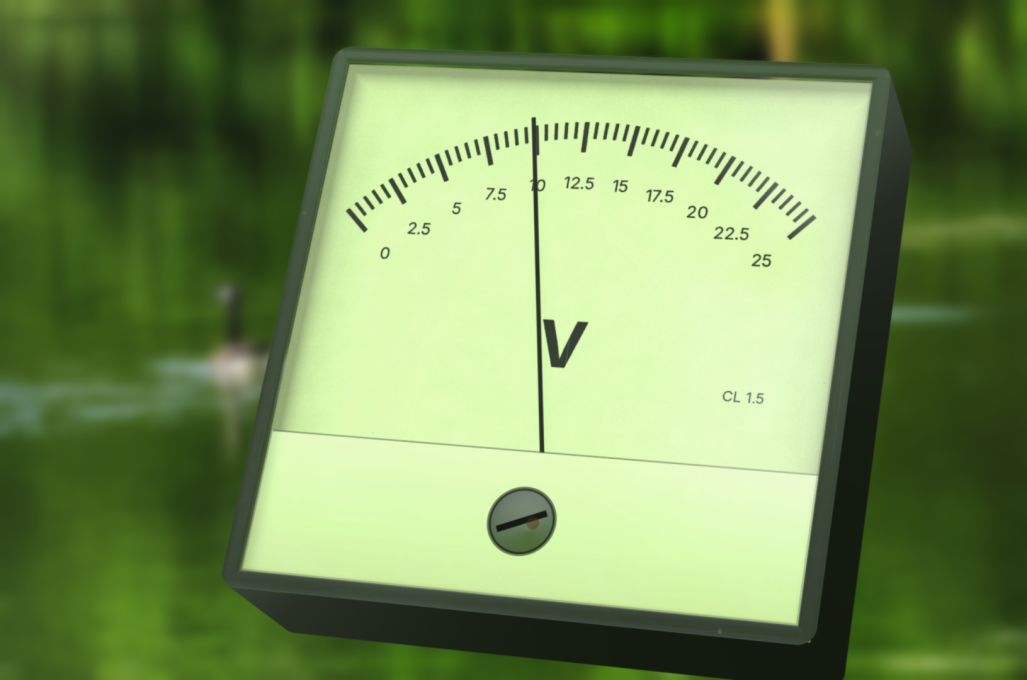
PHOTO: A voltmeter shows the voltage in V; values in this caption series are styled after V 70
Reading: V 10
